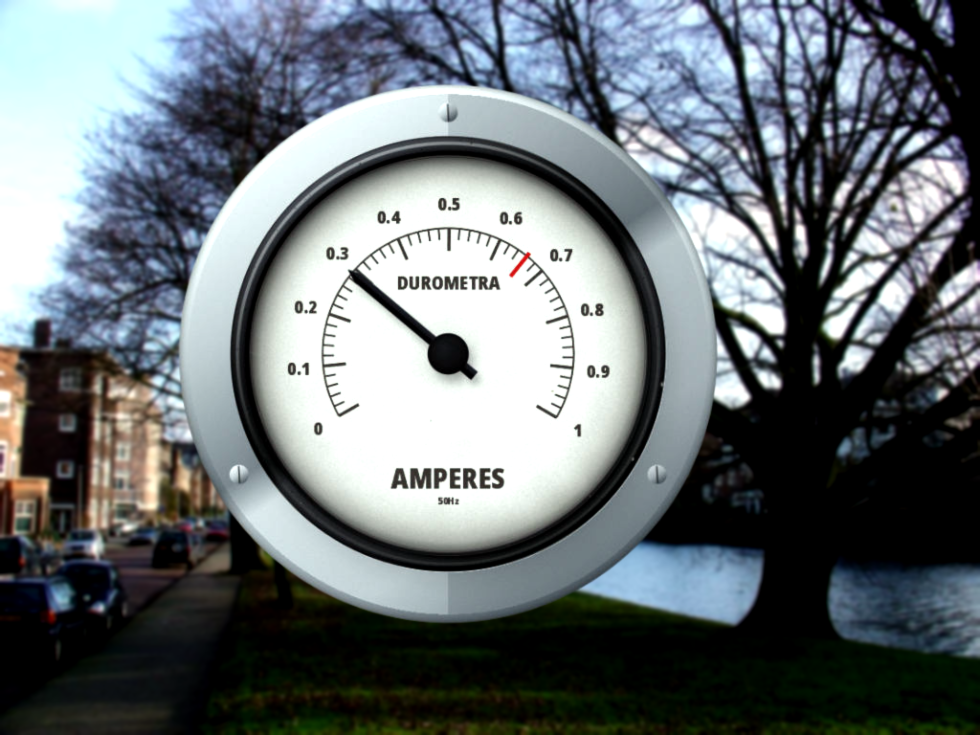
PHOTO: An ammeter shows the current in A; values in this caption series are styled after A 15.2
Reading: A 0.29
